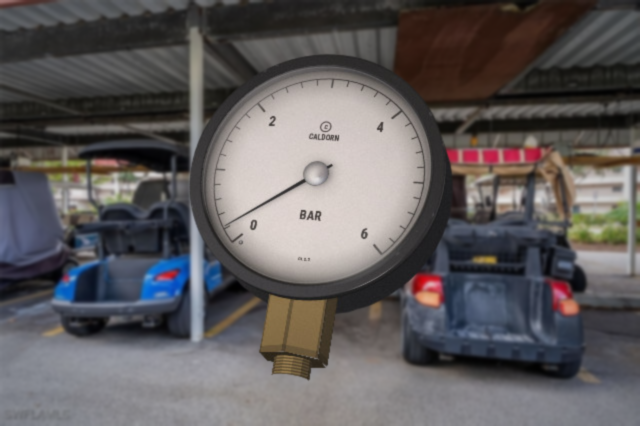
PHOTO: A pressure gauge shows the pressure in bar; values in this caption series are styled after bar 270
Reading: bar 0.2
